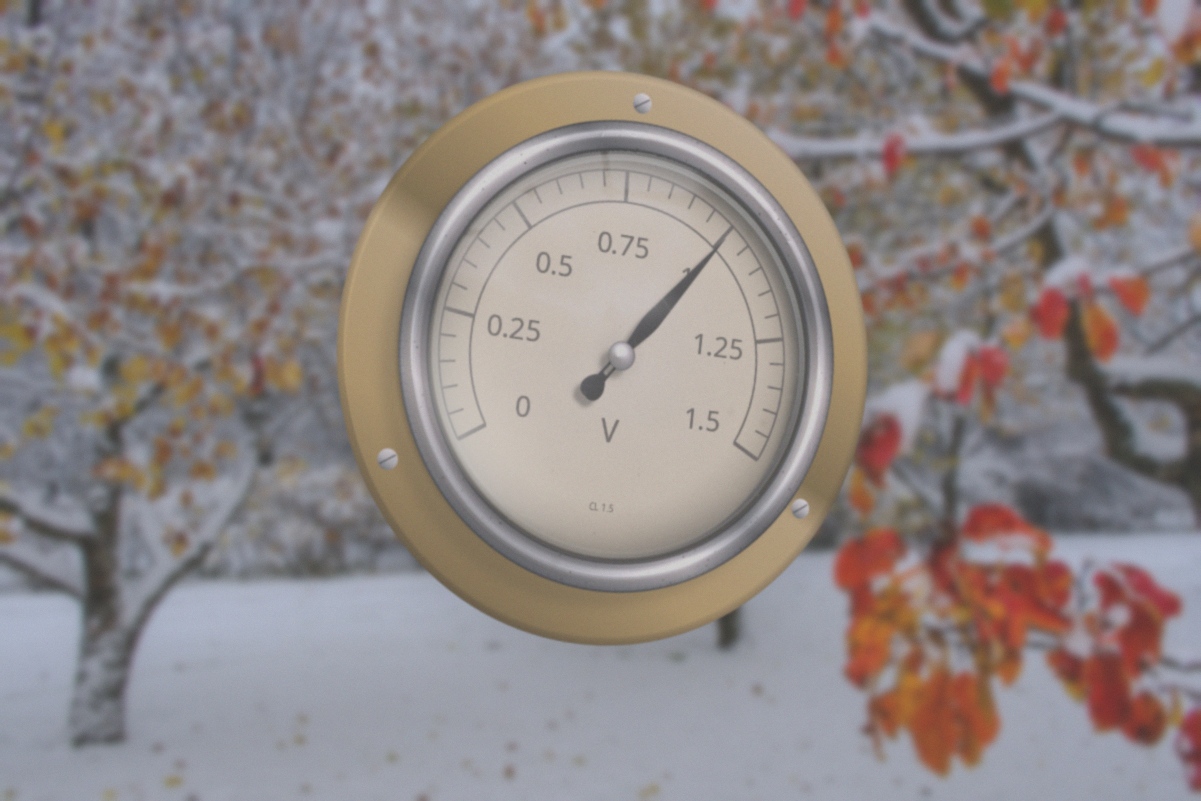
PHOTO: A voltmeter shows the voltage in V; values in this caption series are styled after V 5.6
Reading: V 1
